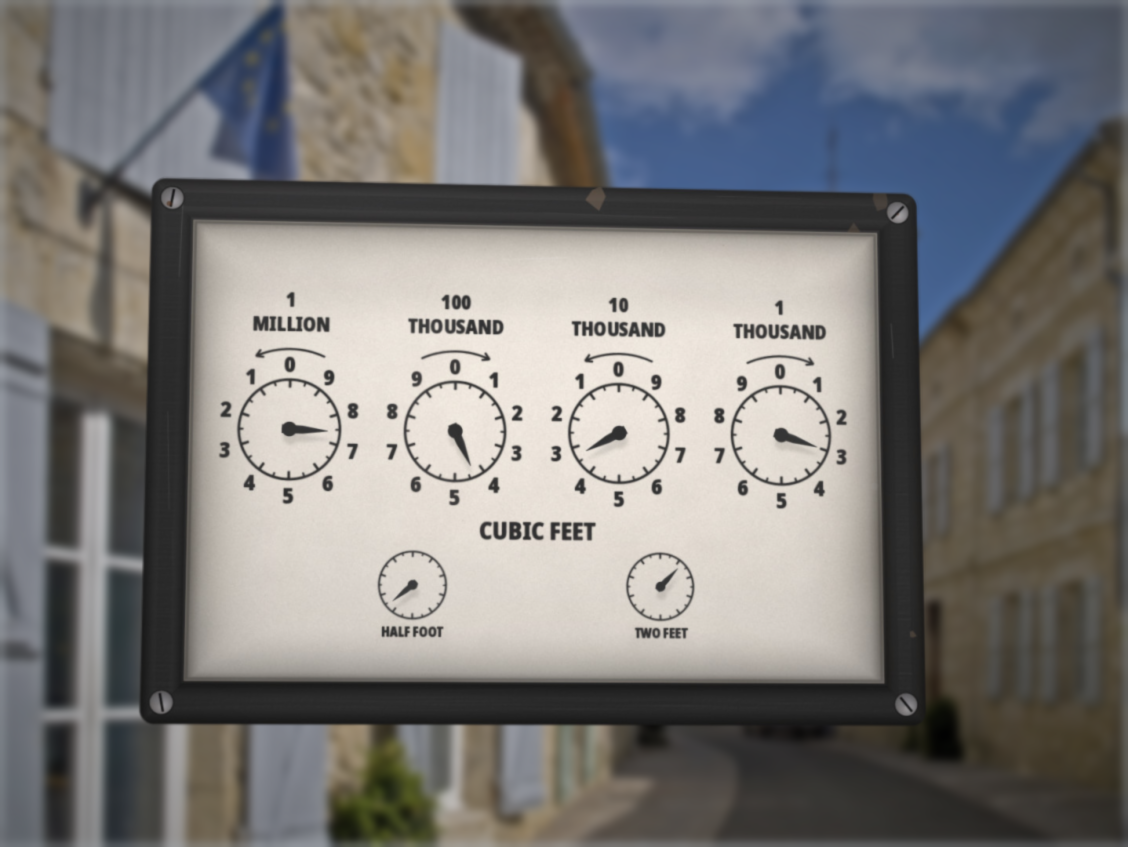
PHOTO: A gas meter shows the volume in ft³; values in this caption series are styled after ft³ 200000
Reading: ft³ 743300
